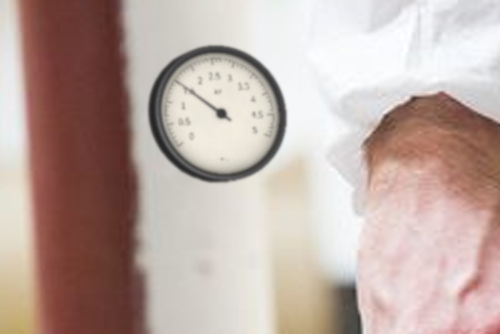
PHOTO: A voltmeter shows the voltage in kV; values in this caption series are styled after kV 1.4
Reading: kV 1.5
